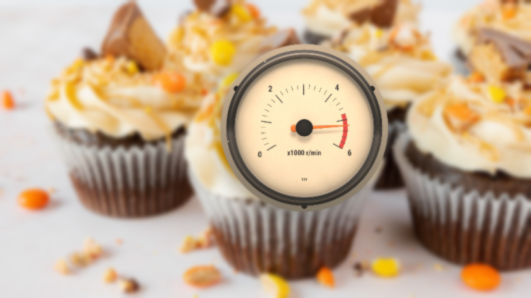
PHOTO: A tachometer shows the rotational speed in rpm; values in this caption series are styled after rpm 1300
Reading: rpm 5200
